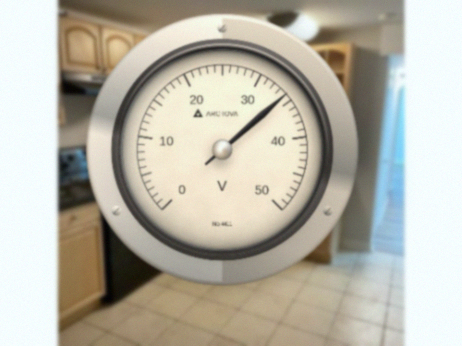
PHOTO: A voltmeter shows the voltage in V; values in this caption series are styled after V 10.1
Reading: V 34
